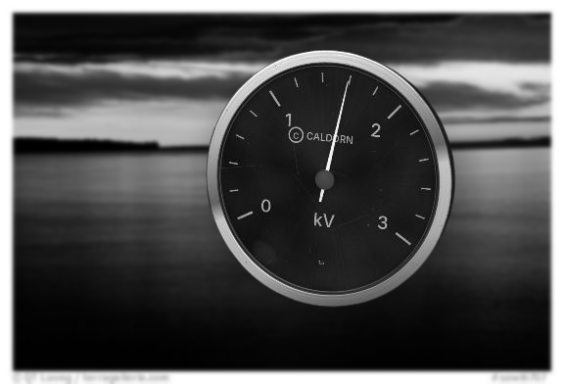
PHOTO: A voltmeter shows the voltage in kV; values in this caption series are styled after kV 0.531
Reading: kV 1.6
